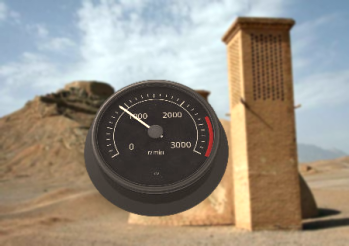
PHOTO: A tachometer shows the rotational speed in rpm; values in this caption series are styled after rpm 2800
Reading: rpm 900
